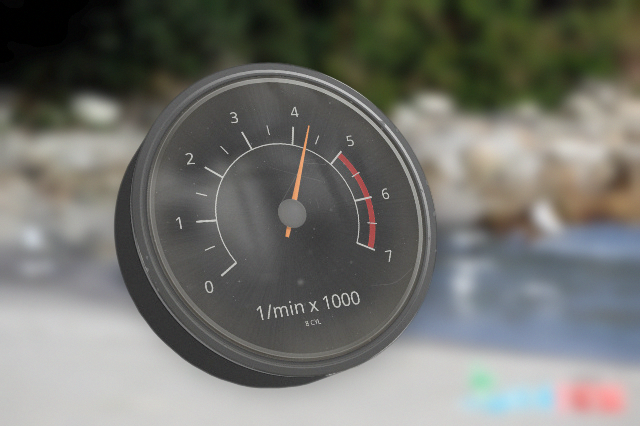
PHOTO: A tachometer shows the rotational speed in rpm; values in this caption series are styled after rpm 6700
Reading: rpm 4250
